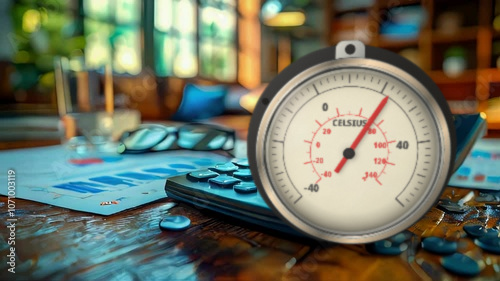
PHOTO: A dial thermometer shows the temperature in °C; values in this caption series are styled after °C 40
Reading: °C 22
